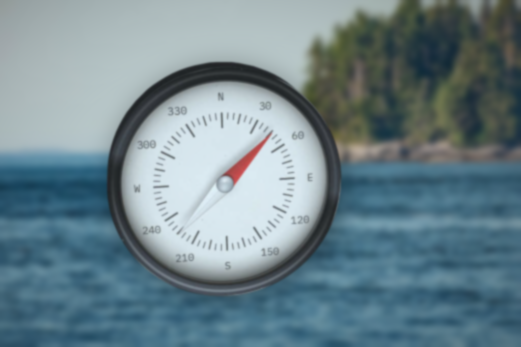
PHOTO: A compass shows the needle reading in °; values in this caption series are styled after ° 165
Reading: ° 45
